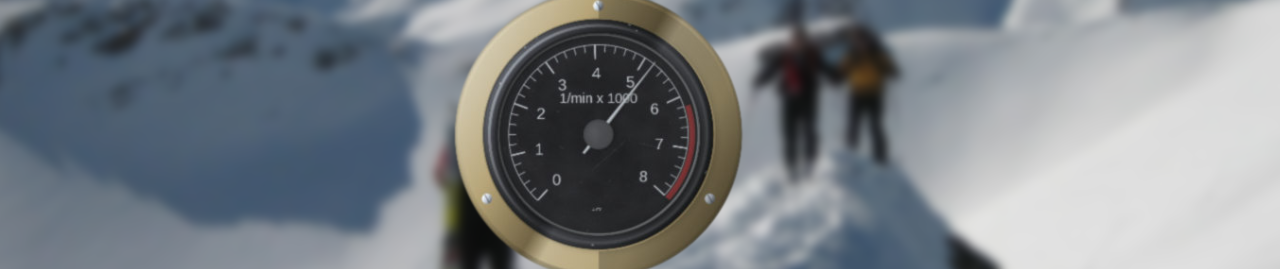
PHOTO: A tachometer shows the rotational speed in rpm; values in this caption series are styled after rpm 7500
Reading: rpm 5200
